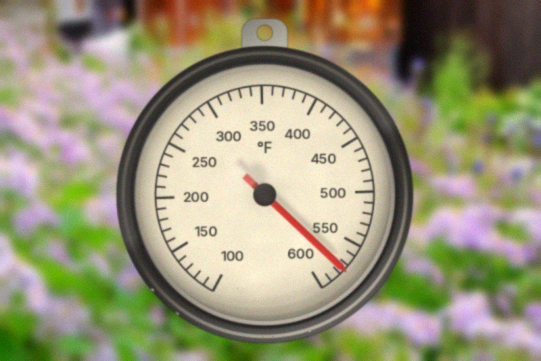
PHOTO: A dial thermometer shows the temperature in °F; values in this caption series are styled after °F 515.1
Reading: °F 575
